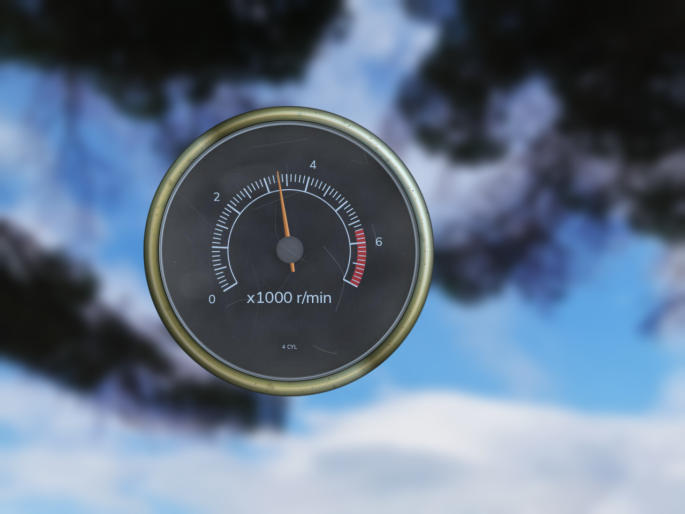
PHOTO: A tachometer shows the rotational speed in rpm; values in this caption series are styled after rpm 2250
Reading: rpm 3300
